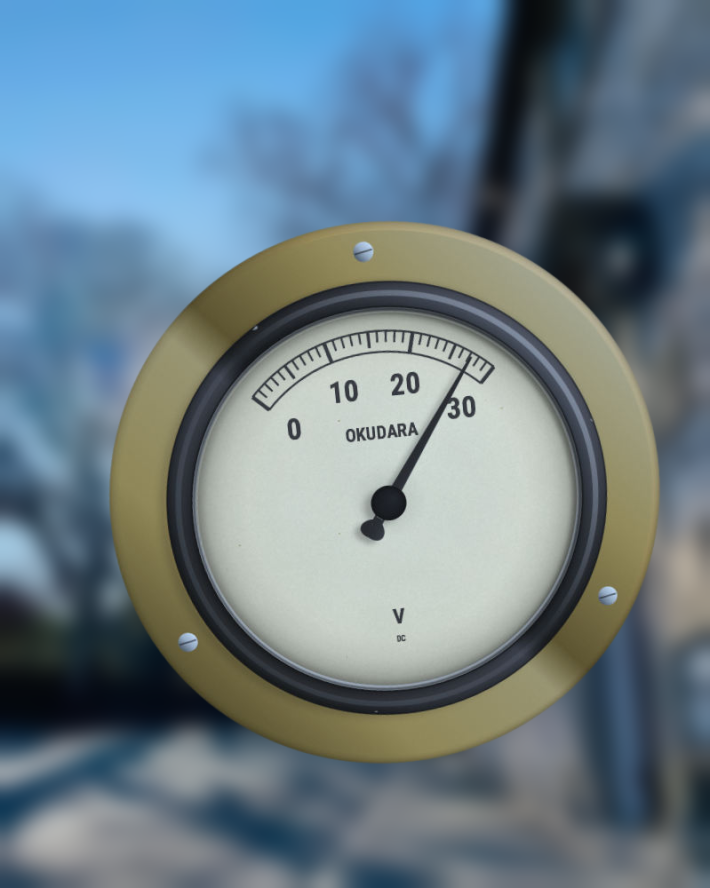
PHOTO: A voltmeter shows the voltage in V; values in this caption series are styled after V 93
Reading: V 27
